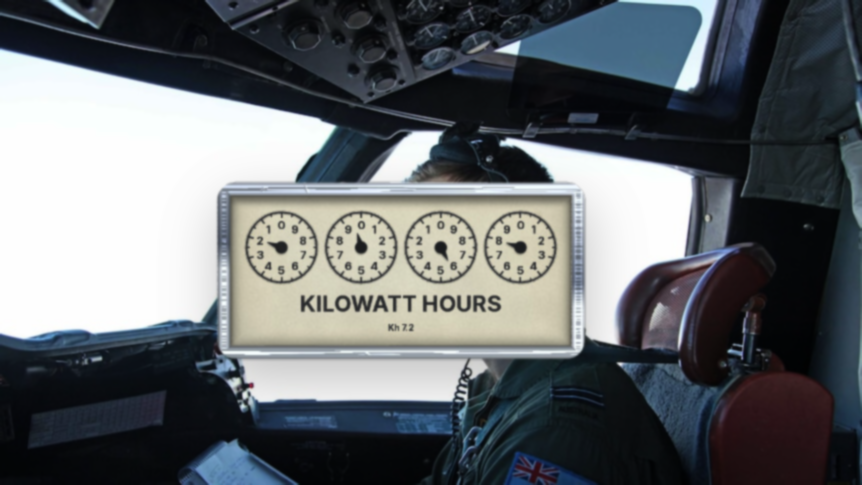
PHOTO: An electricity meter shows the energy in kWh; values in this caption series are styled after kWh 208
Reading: kWh 1958
